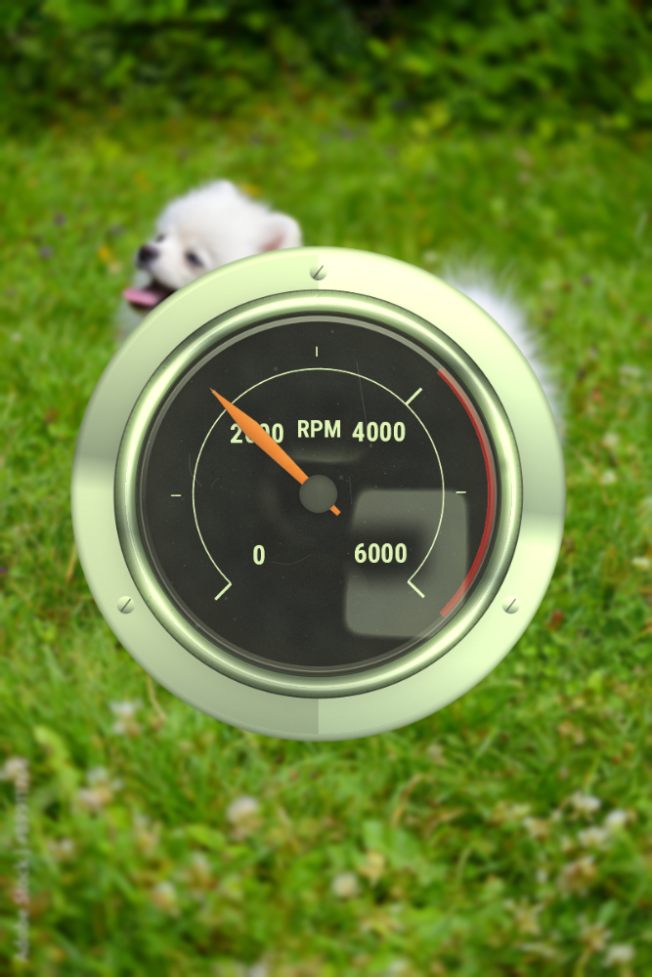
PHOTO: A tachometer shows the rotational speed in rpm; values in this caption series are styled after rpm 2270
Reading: rpm 2000
